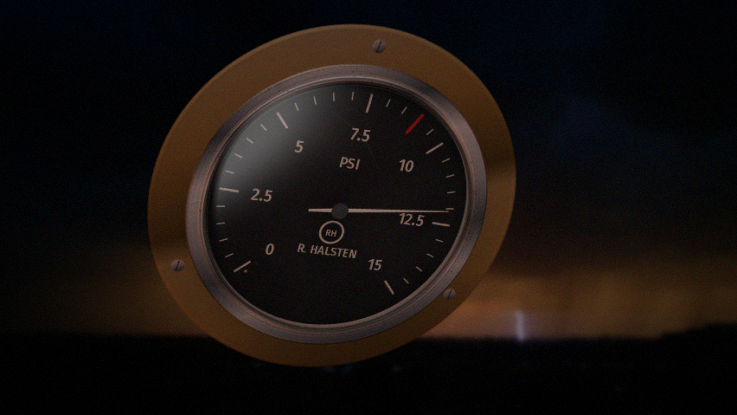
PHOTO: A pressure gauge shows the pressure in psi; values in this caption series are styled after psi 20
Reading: psi 12
